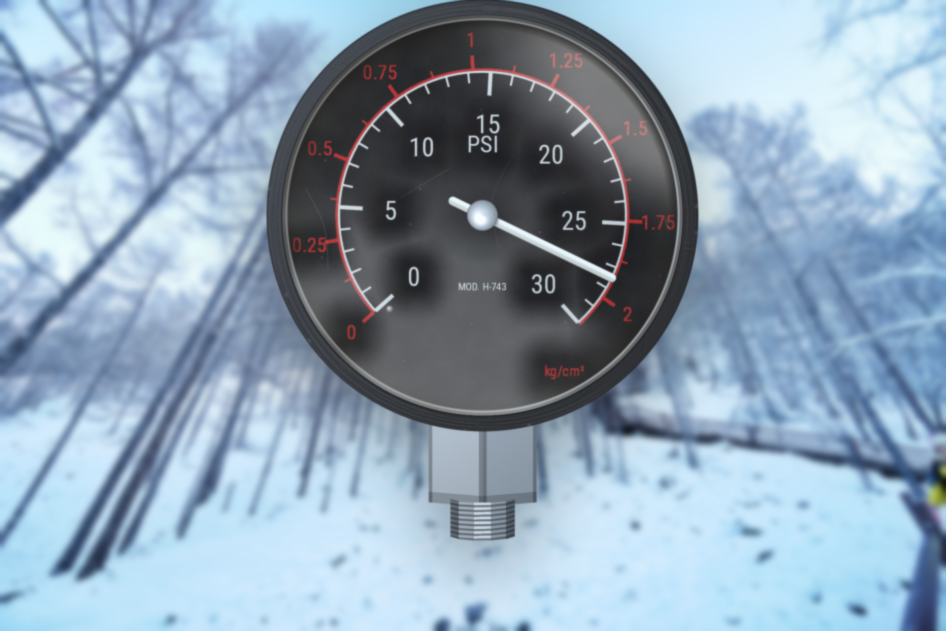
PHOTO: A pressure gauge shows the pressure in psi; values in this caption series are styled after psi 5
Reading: psi 27.5
